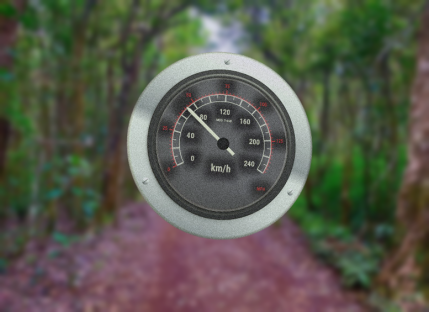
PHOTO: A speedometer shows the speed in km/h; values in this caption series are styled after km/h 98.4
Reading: km/h 70
